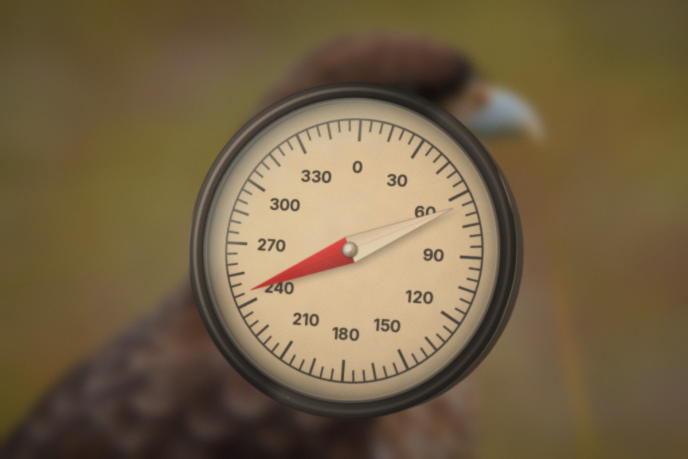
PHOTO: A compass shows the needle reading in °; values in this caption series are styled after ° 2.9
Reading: ° 245
